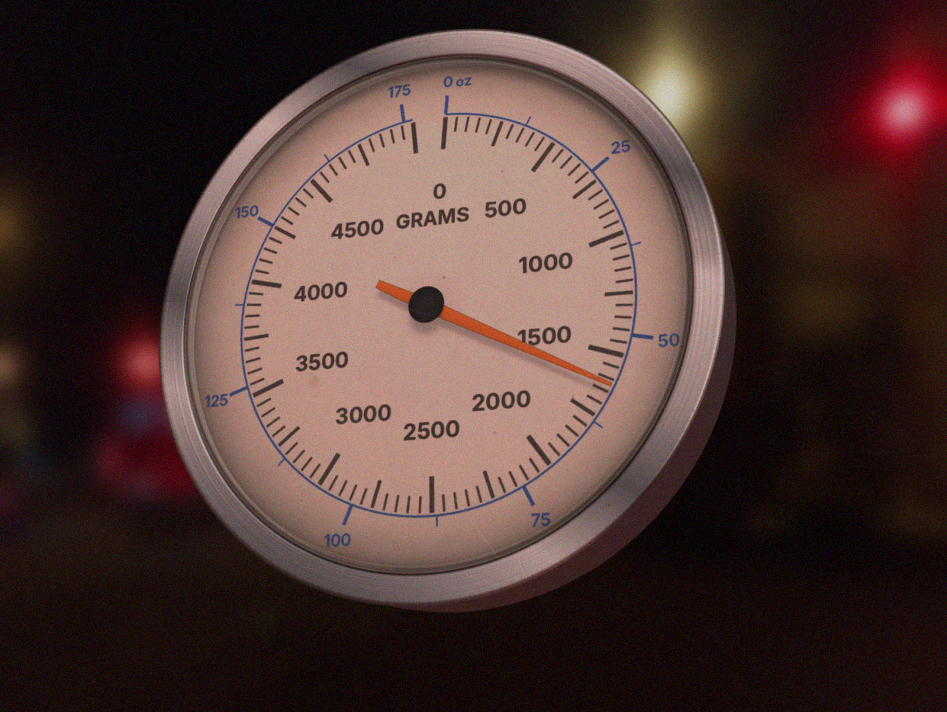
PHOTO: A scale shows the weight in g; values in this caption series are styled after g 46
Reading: g 1625
